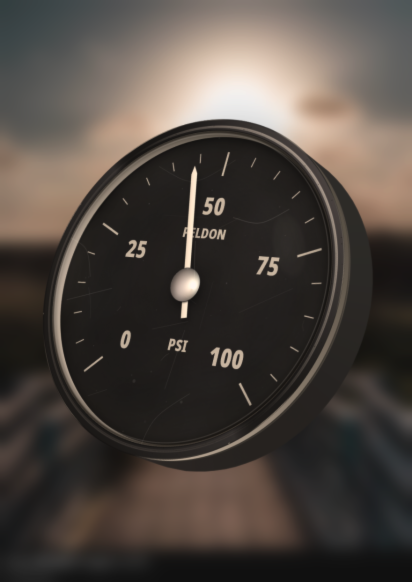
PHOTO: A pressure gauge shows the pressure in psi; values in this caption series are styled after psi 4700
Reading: psi 45
